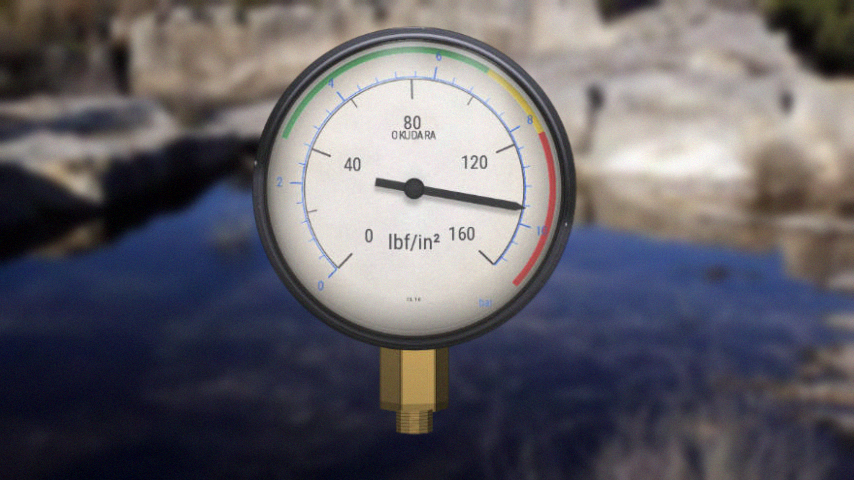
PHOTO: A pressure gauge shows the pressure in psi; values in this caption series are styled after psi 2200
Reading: psi 140
